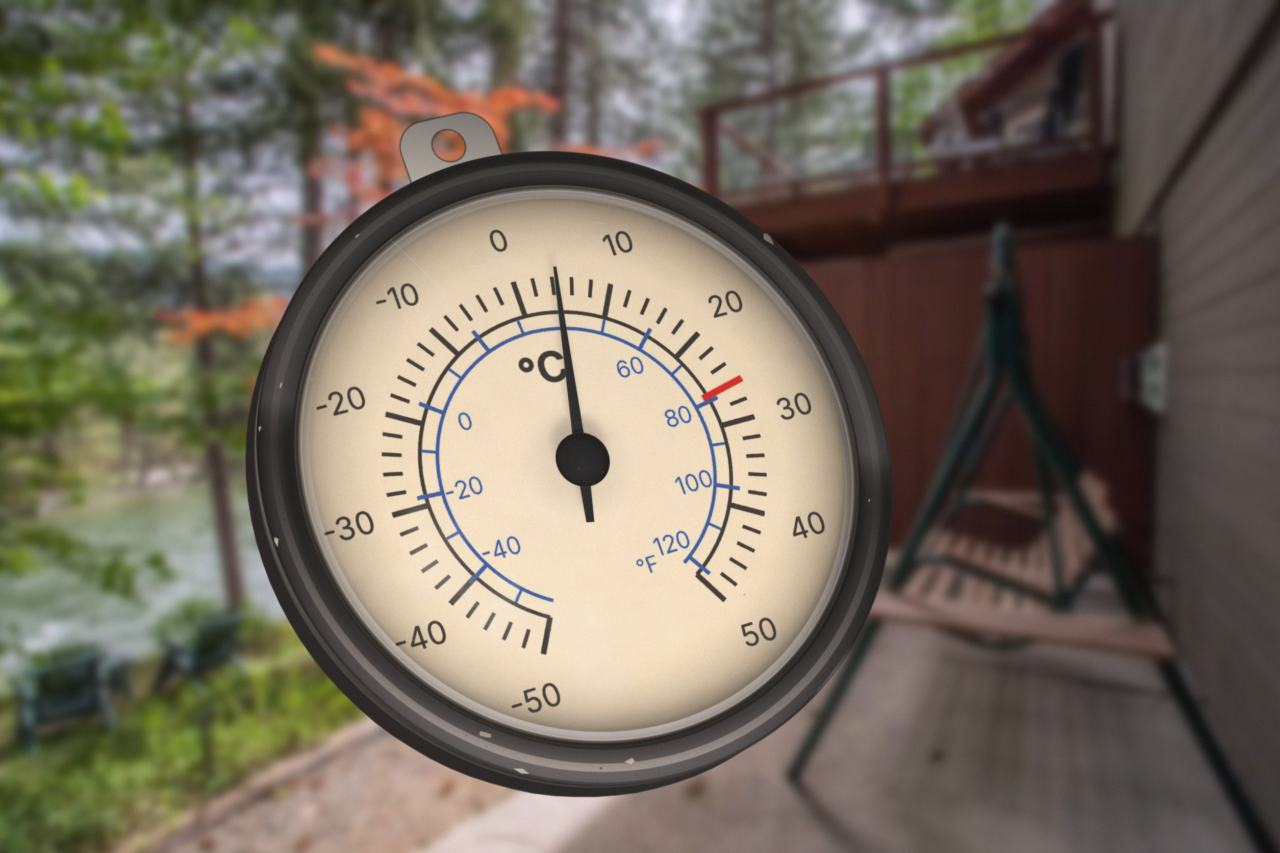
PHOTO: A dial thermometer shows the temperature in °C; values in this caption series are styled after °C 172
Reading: °C 4
